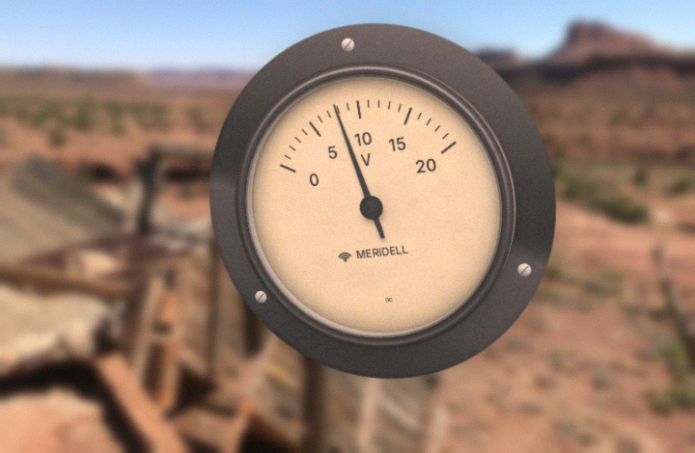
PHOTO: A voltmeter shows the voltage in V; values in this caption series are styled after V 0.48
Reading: V 8
